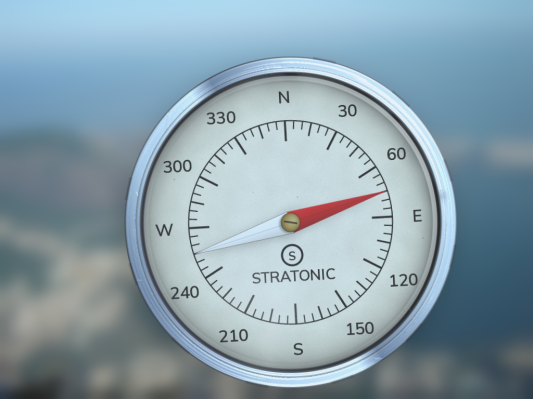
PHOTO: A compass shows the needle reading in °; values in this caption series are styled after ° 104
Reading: ° 75
